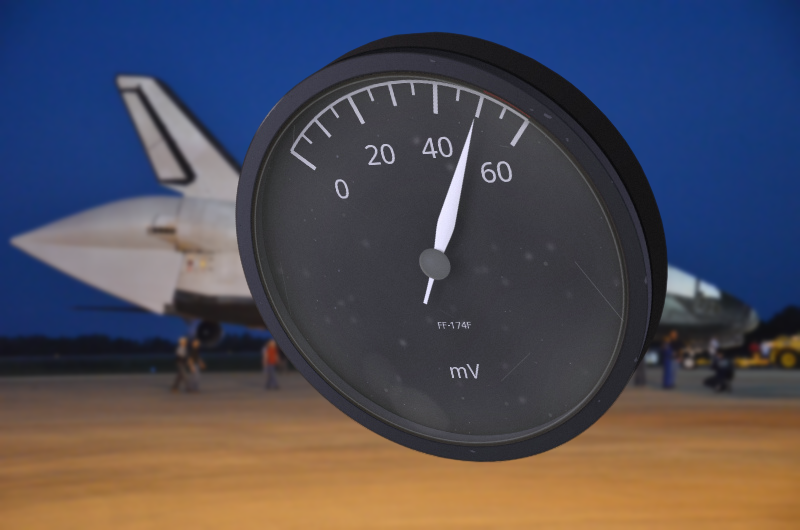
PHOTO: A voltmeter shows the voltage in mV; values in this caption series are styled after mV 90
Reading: mV 50
